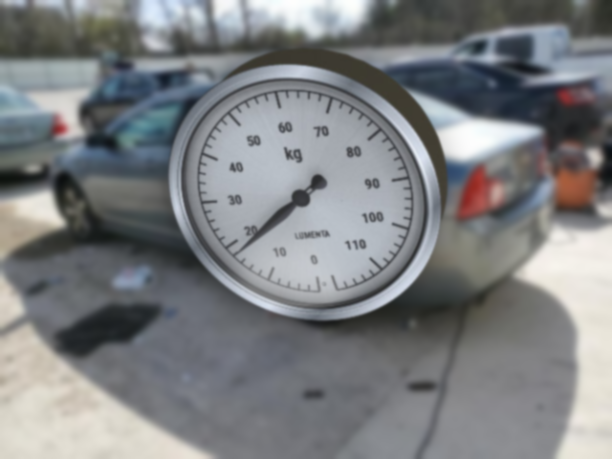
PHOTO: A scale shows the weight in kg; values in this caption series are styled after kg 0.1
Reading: kg 18
